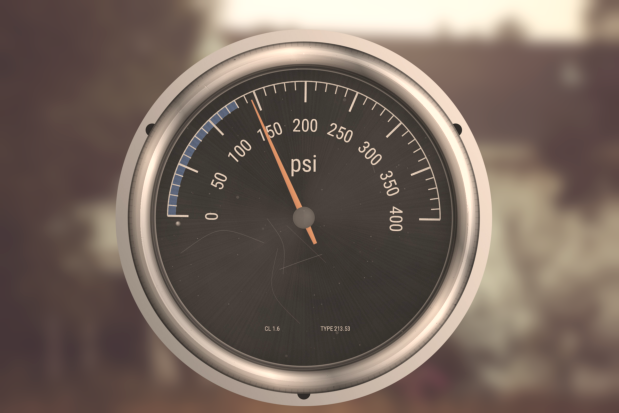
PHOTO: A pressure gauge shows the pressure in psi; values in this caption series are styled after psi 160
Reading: psi 145
